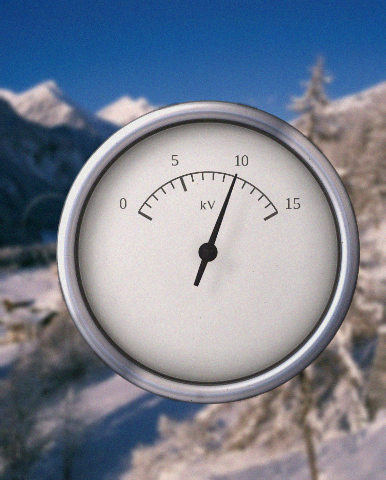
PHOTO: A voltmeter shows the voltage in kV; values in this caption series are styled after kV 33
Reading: kV 10
